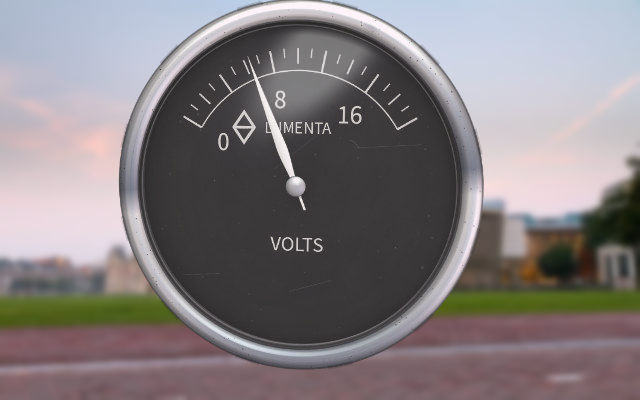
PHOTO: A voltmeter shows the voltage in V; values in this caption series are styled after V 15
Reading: V 6.5
